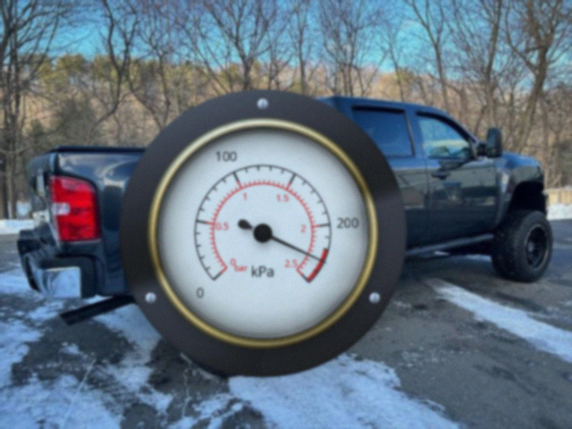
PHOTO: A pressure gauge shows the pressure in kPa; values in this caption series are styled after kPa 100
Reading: kPa 230
